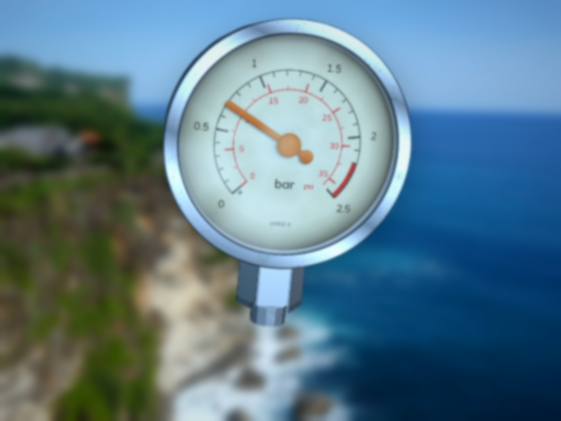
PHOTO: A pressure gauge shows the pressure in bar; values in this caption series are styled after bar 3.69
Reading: bar 0.7
